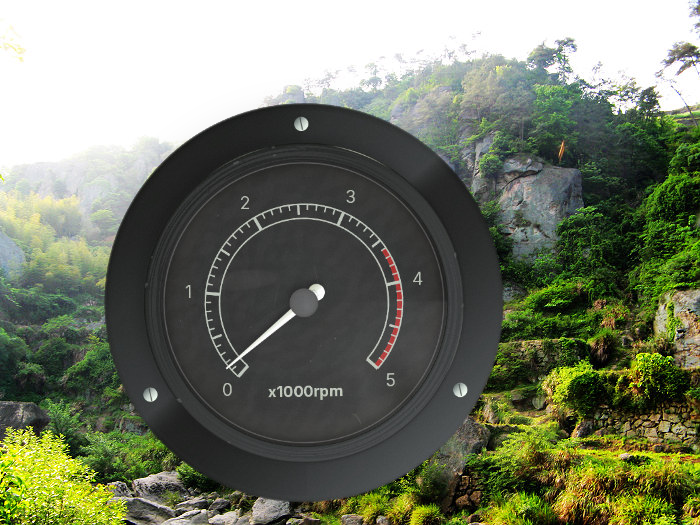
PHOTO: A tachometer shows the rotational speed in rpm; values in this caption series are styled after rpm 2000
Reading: rpm 150
